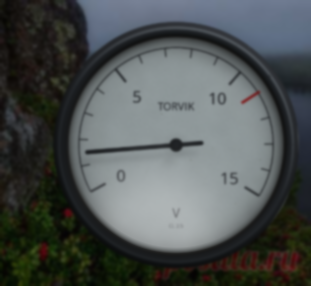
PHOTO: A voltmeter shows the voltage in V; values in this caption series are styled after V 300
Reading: V 1.5
